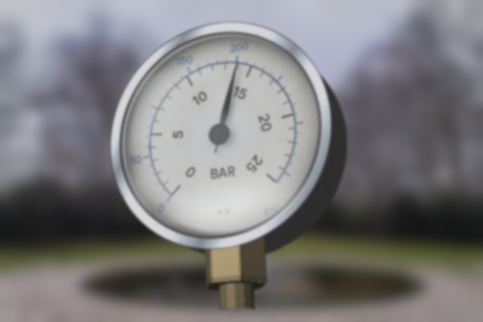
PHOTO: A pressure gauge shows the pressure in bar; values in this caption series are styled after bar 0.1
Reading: bar 14
